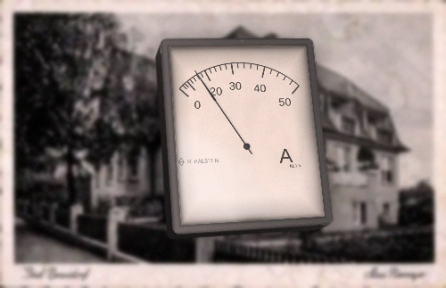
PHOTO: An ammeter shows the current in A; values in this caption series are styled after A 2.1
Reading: A 16
